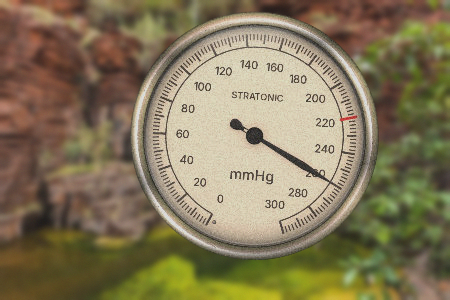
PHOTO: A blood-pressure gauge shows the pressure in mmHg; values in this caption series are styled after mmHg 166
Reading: mmHg 260
